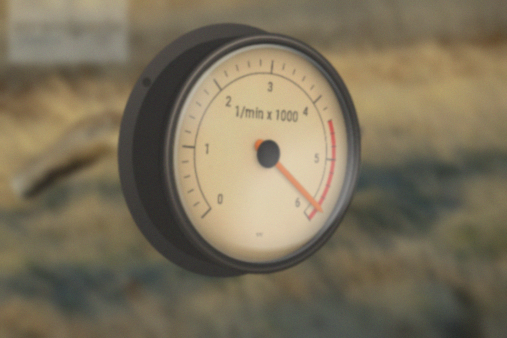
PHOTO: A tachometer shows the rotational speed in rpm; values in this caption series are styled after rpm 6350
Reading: rpm 5800
